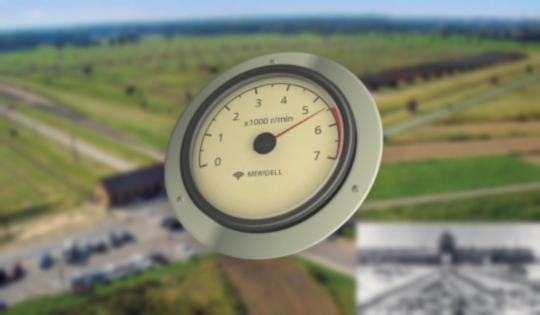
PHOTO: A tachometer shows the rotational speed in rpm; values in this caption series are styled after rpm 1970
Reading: rpm 5500
